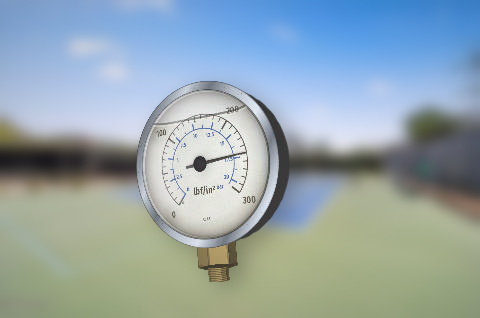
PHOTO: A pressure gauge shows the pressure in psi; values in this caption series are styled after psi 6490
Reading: psi 250
